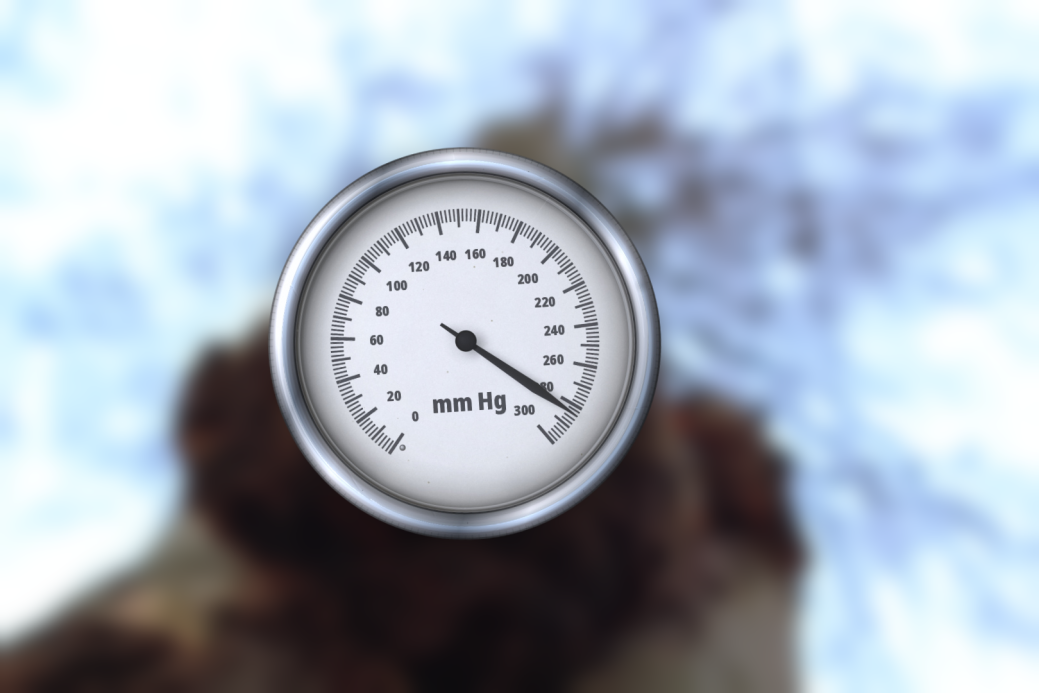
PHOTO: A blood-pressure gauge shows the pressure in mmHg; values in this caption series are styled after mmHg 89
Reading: mmHg 284
